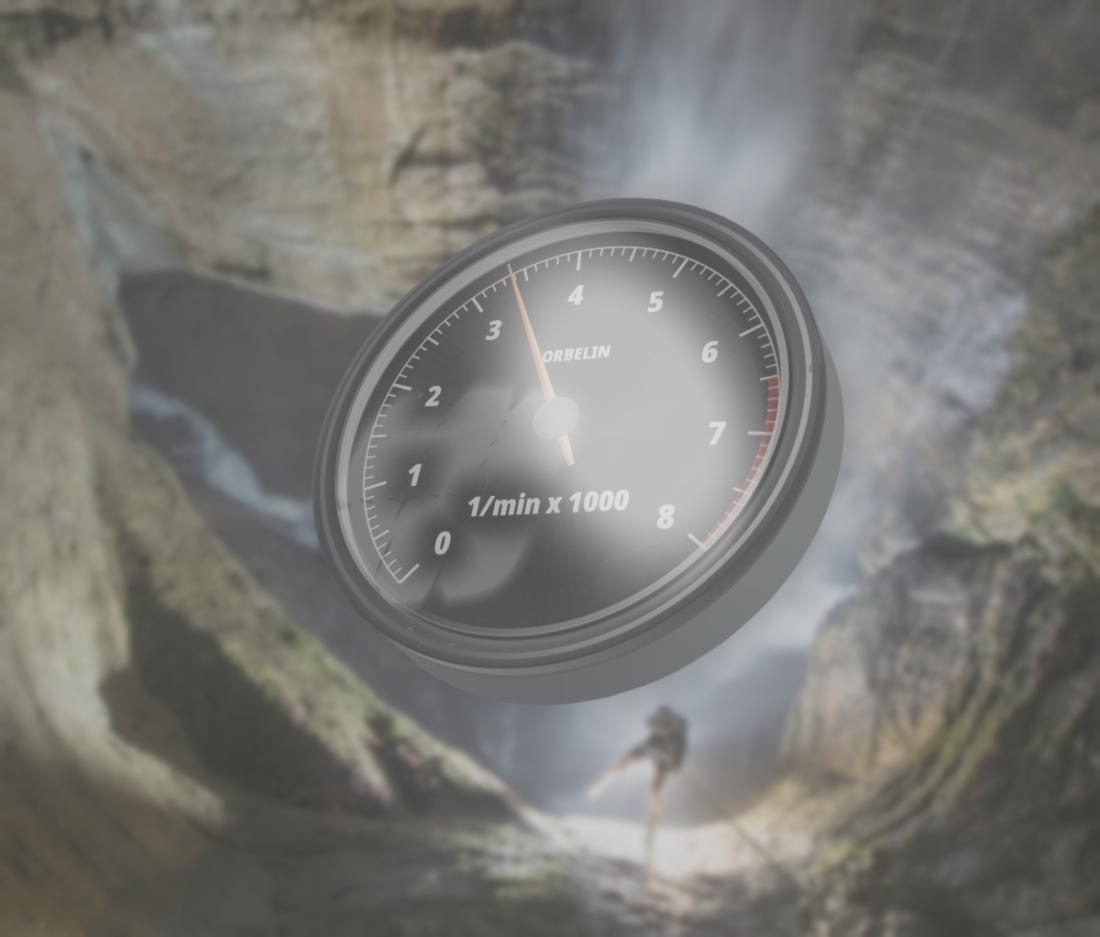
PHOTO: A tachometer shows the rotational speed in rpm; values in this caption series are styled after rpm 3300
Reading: rpm 3400
